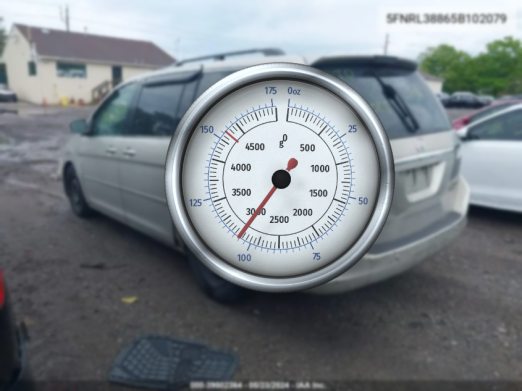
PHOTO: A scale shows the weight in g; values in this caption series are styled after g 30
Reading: g 3000
